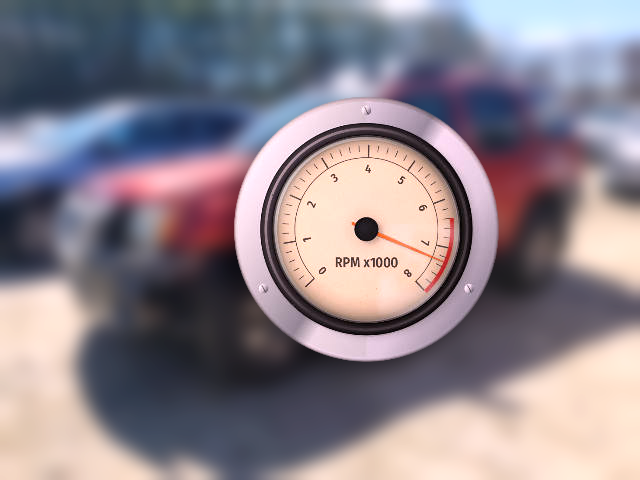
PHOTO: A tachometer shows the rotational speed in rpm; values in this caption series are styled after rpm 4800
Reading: rpm 7300
